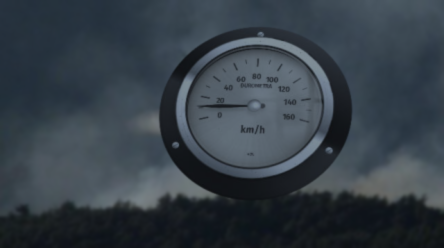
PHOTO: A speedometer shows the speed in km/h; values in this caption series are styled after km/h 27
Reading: km/h 10
